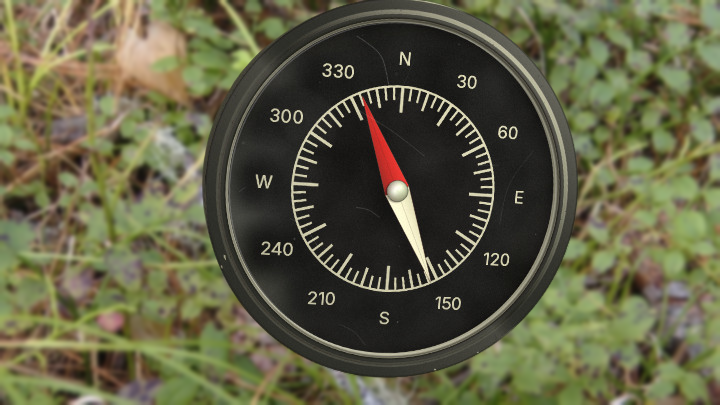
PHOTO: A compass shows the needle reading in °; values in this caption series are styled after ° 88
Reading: ° 335
